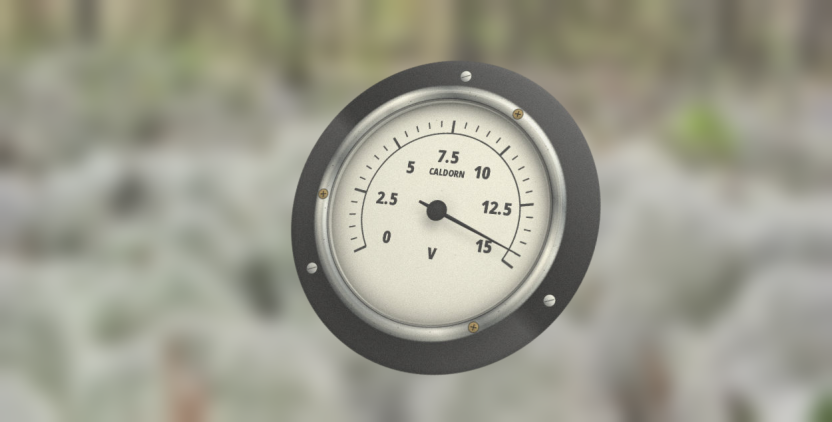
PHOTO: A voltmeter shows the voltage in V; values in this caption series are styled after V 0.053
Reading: V 14.5
